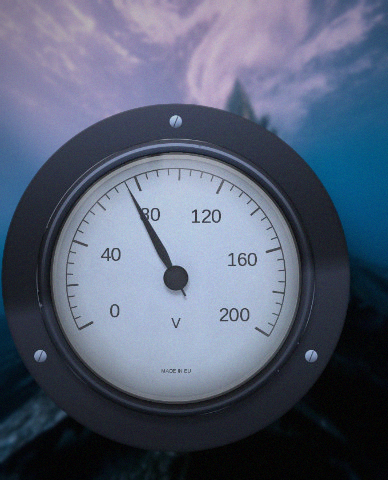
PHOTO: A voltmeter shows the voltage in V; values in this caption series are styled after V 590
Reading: V 75
